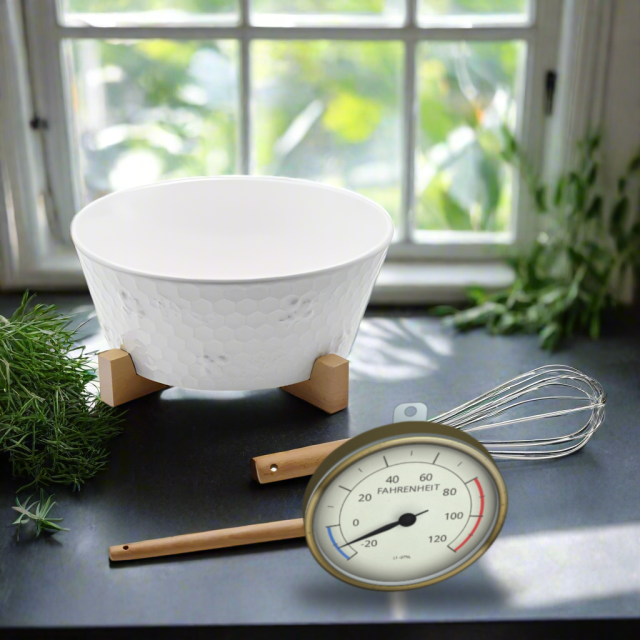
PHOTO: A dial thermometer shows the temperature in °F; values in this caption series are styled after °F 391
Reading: °F -10
